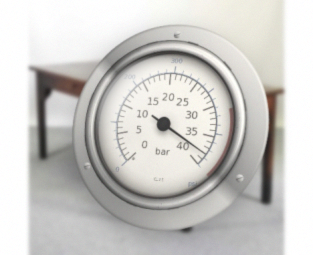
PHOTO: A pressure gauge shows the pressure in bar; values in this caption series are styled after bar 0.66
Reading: bar 38
